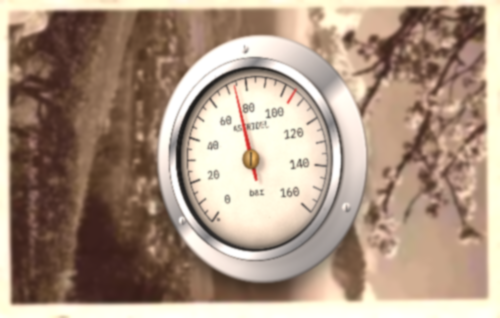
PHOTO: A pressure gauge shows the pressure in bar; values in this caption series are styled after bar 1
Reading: bar 75
